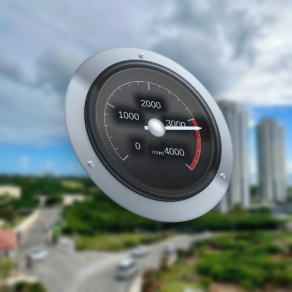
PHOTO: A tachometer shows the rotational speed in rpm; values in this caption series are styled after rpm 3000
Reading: rpm 3200
